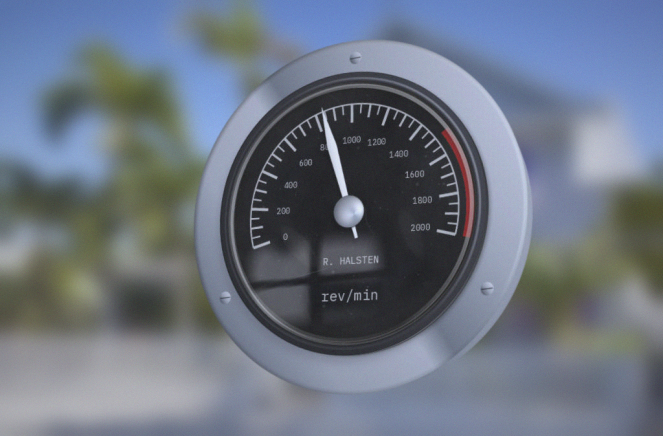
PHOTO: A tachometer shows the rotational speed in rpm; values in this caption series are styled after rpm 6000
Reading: rpm 850
